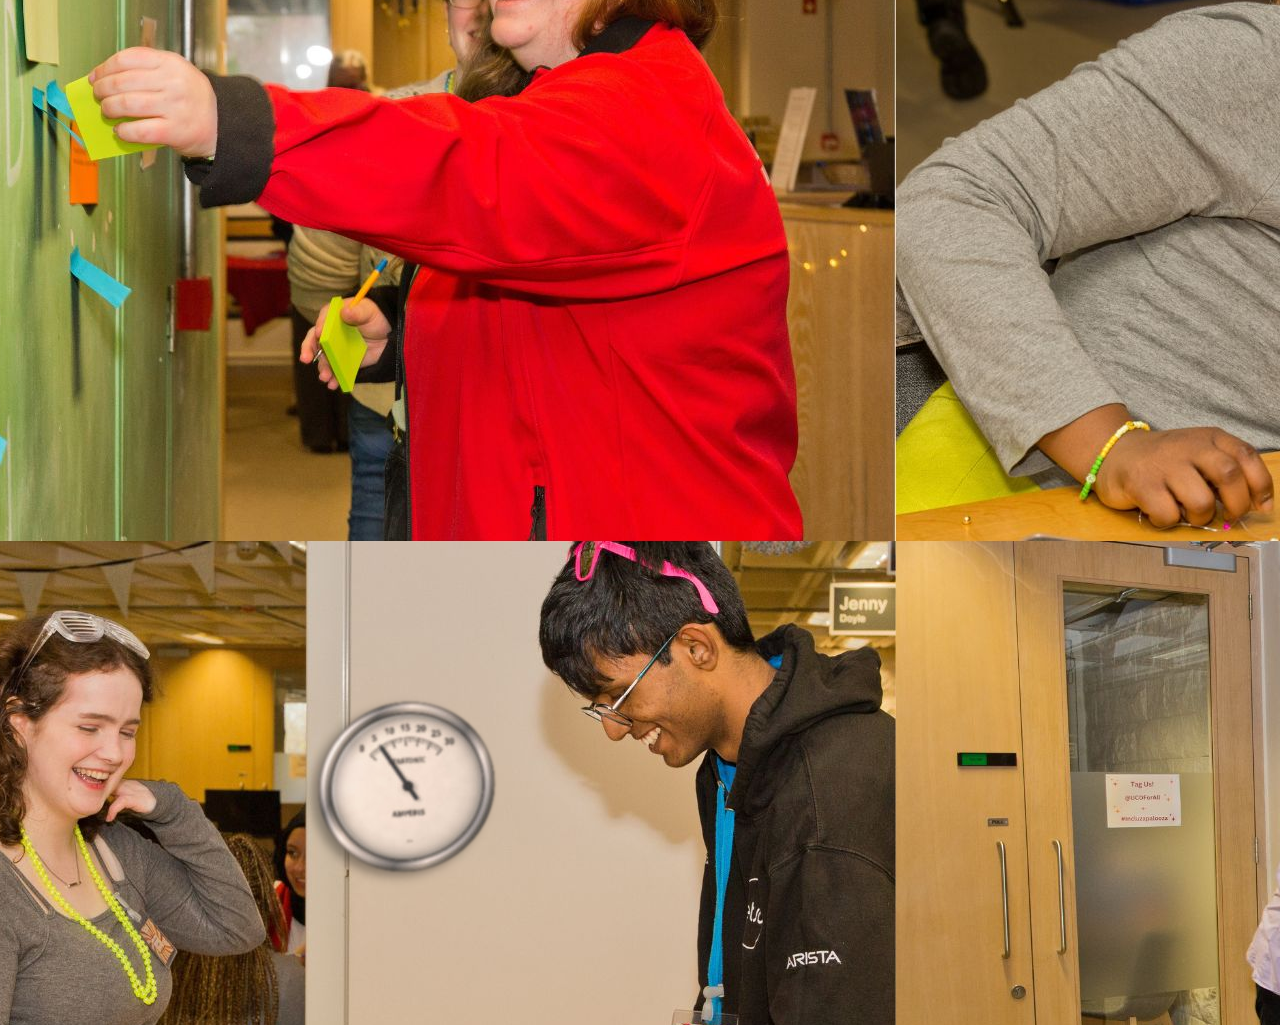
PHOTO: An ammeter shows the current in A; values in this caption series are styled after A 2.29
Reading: A 5
